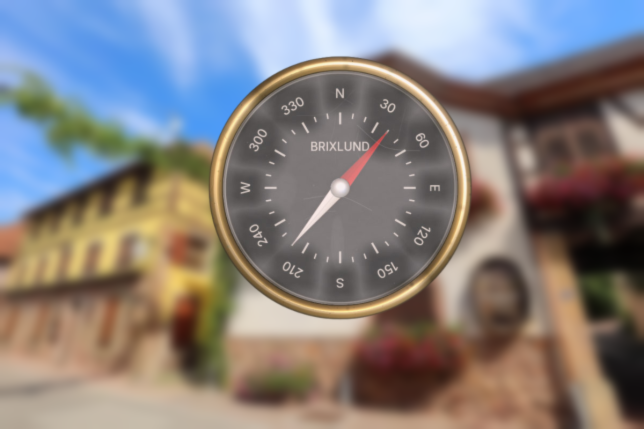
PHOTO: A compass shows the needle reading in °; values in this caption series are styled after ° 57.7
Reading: ° 40
